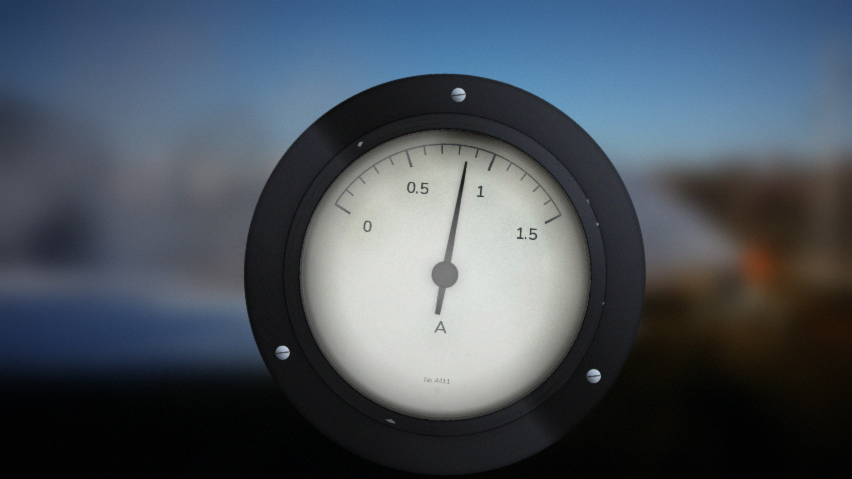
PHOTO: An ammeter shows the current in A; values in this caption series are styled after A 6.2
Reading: A 0.85
